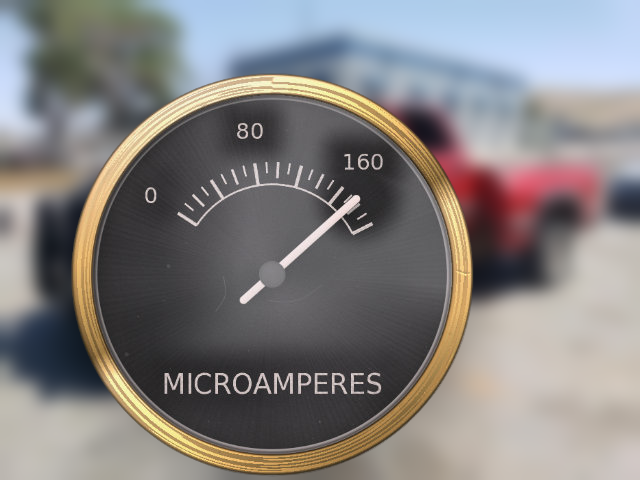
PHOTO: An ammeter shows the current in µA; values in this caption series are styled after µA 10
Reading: µA 175
